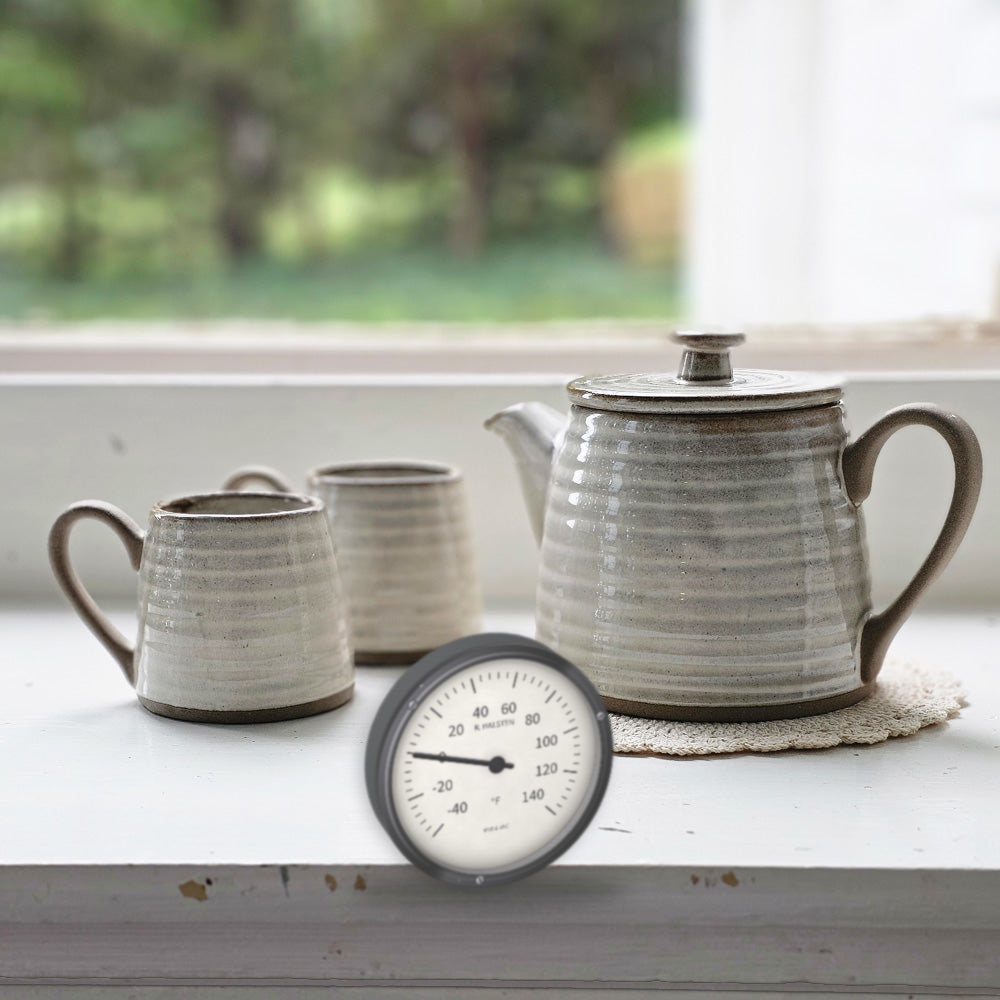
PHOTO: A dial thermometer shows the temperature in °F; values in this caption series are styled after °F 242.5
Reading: °F 0
